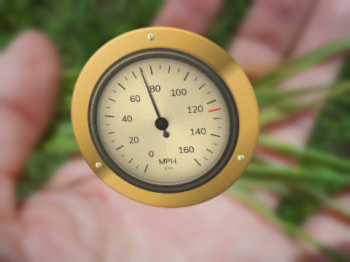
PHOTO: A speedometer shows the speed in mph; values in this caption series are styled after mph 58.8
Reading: mph 75
